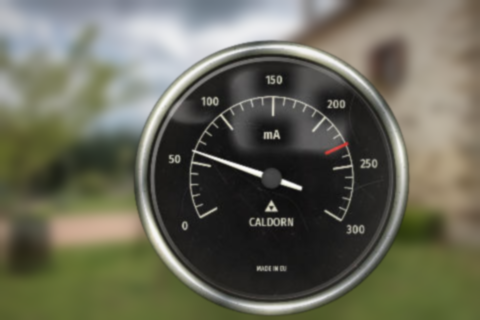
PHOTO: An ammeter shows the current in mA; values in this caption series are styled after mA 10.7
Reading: mA 60
